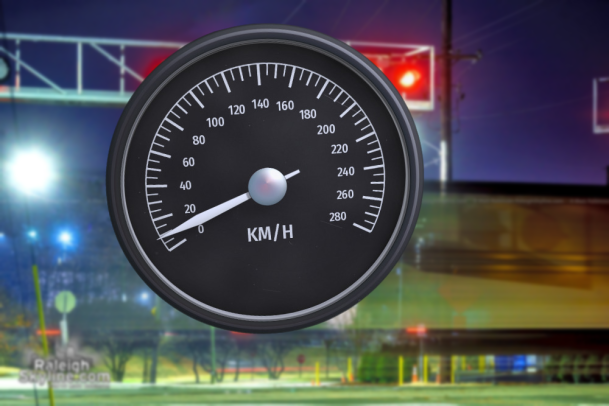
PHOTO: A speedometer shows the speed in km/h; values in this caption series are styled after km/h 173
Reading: km/h 10
